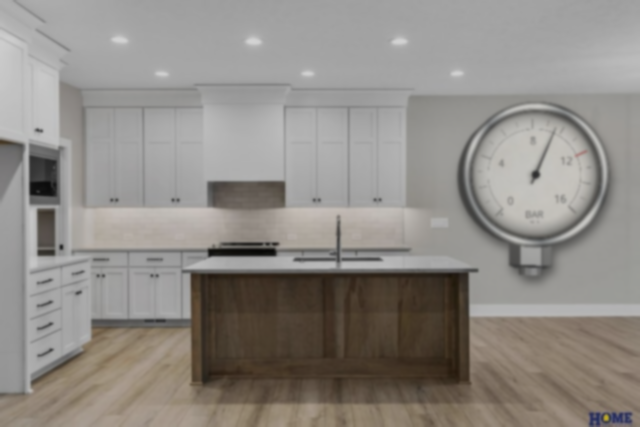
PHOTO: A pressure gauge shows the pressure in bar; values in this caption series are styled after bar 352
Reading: bar 9.5
